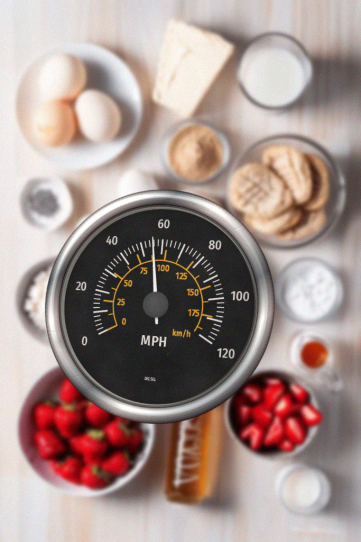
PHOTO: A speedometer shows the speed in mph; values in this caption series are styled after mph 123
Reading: mph 56
